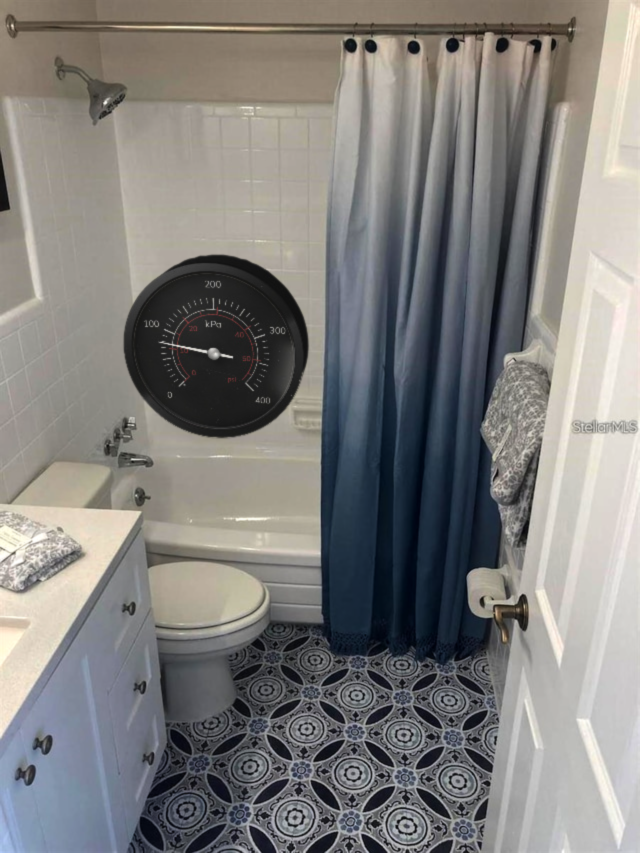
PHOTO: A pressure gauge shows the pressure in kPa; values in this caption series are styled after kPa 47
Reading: kPa 80
